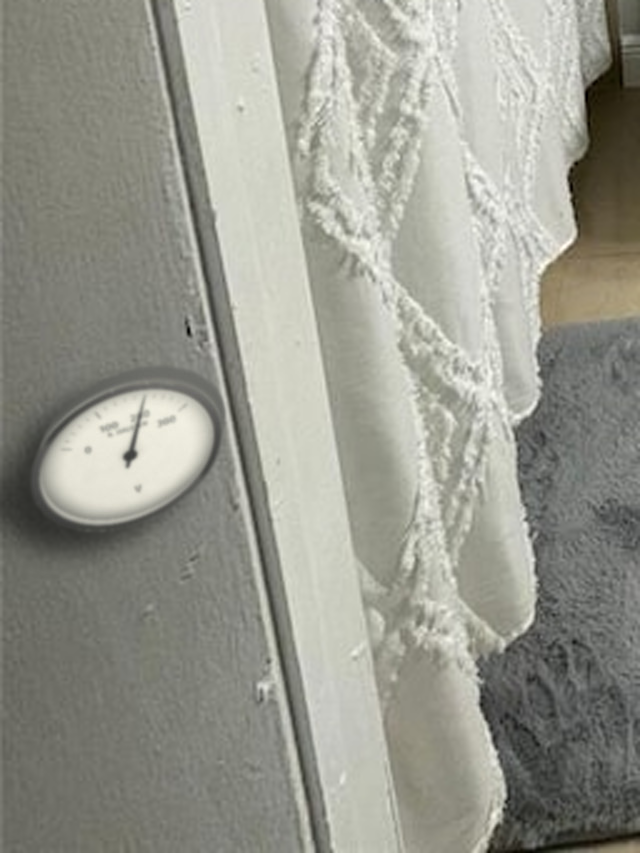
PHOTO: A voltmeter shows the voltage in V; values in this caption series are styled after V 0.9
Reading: V 200
